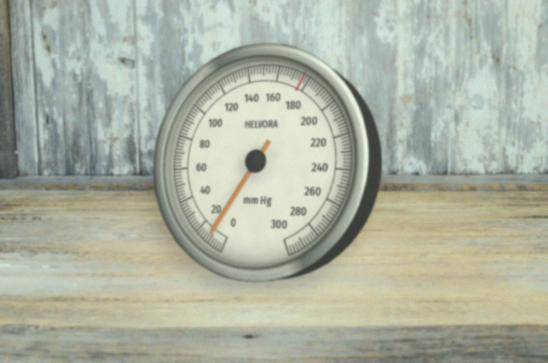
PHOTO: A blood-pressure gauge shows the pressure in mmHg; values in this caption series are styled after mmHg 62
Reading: mmHg 10
